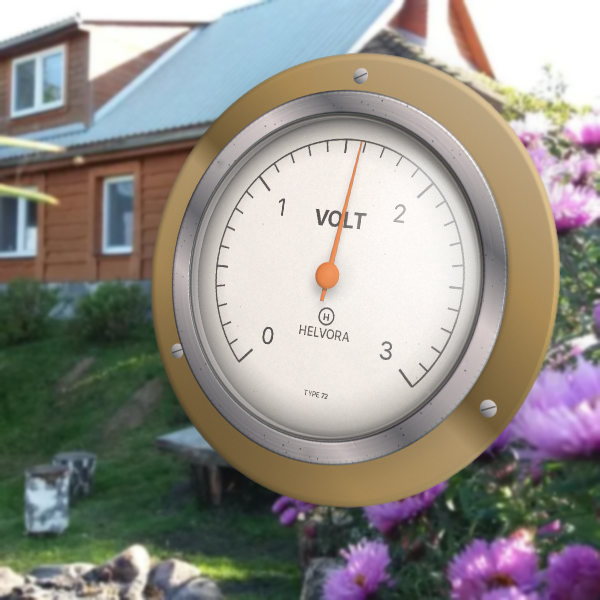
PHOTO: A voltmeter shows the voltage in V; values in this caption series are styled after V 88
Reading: V 1.6
